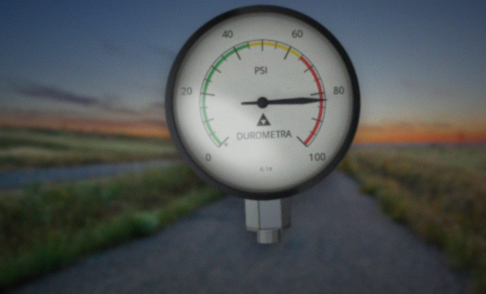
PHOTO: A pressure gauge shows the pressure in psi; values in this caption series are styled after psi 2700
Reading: psi 82.5
